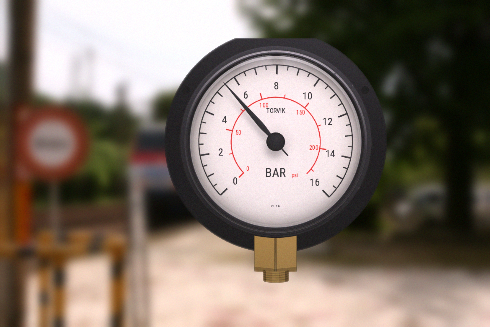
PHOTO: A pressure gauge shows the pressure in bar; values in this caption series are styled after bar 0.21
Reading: bar 5.5
